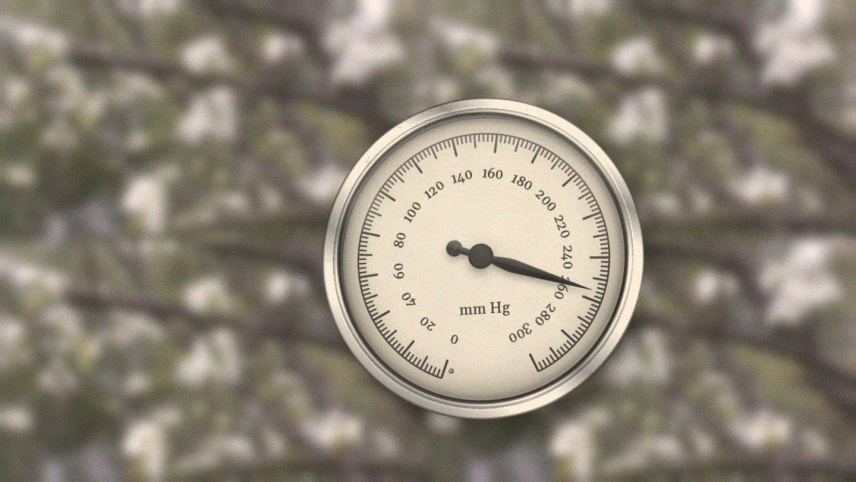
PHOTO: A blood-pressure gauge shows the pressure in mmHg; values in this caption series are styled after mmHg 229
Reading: mmHg 256
